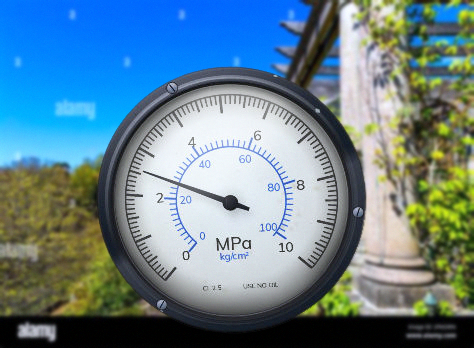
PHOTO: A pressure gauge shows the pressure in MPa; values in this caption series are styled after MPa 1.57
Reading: MPa 2.6
